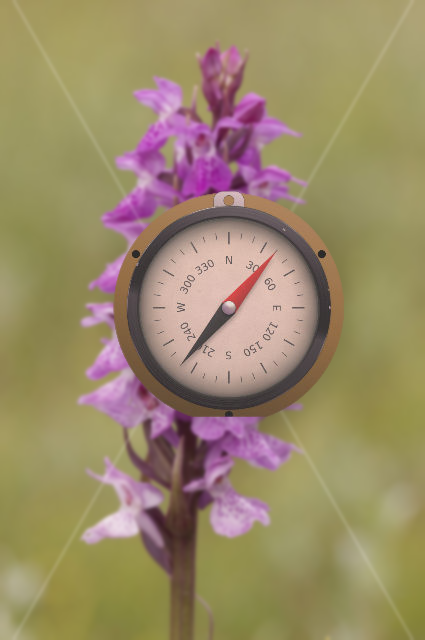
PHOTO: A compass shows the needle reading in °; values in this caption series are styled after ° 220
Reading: ° 40
